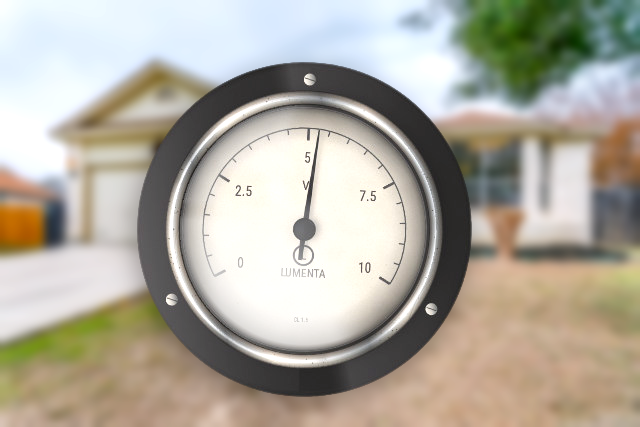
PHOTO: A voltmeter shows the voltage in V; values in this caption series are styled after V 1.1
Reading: V 5.25
